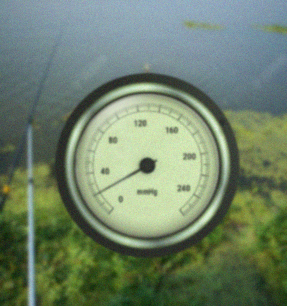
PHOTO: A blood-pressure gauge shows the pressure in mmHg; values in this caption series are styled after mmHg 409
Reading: mmHg 20
